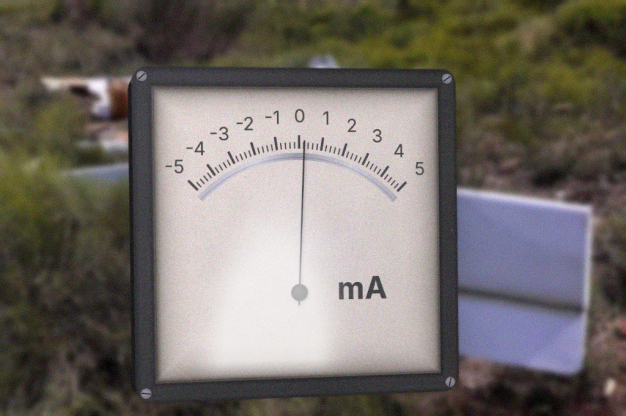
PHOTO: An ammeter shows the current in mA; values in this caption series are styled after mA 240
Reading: mA 0.2
